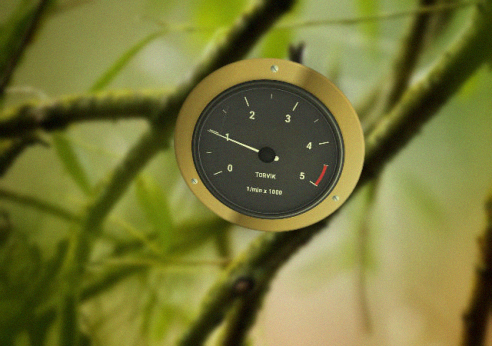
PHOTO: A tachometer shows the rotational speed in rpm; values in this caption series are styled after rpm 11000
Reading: rpm 1000
